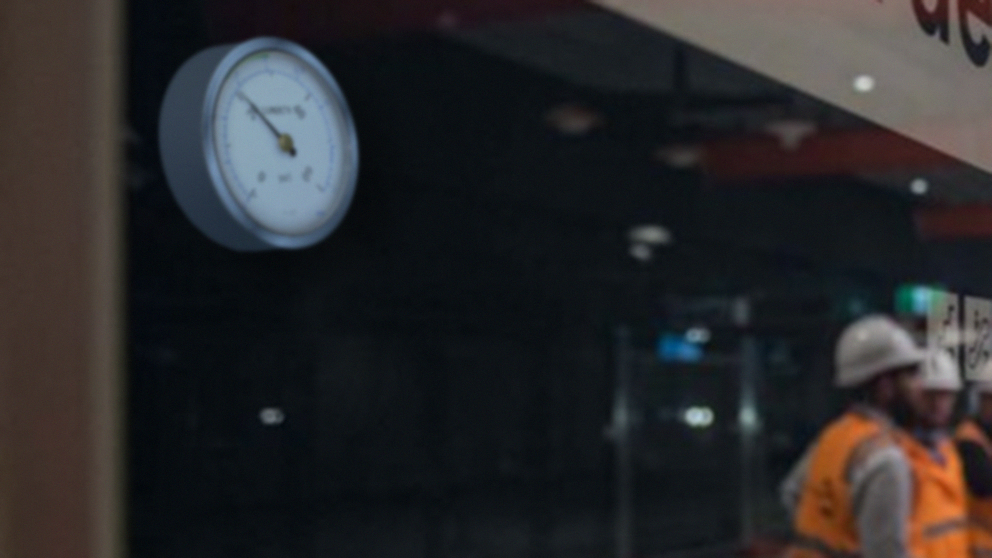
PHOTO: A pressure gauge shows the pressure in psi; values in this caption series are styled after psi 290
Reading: psi 20
